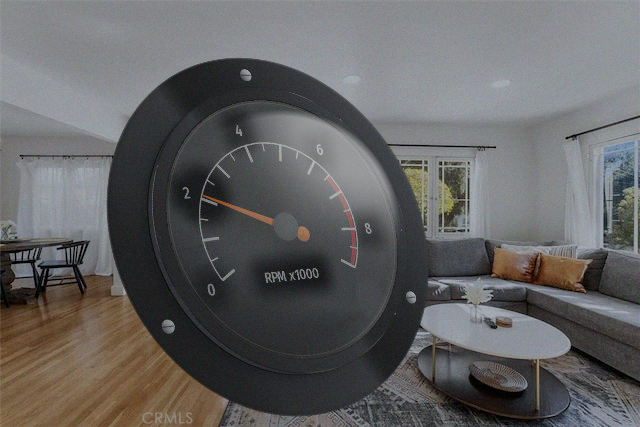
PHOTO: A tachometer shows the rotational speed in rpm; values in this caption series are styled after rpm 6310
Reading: rpm 2000
